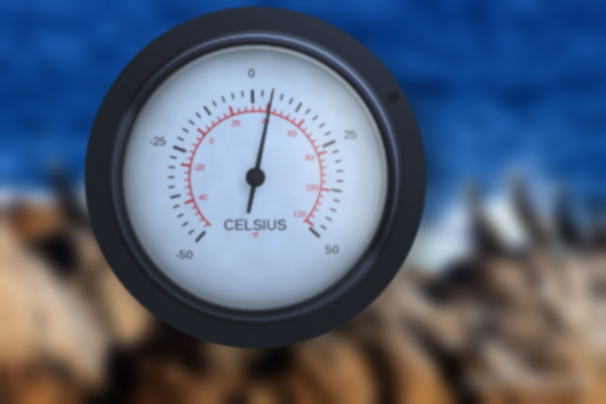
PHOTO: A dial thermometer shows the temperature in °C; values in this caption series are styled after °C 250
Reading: °C 5
